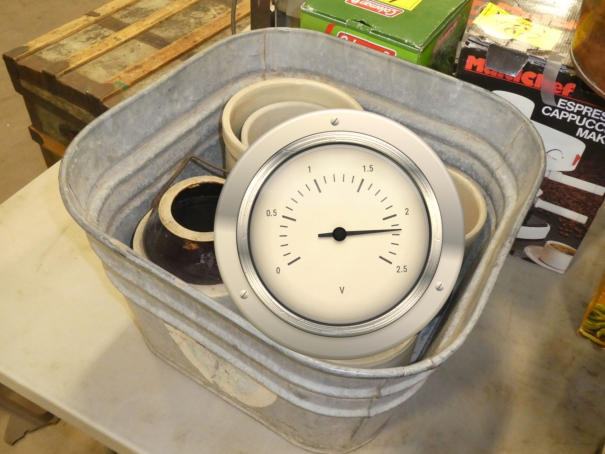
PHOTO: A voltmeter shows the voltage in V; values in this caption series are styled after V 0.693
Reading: V 2.15
